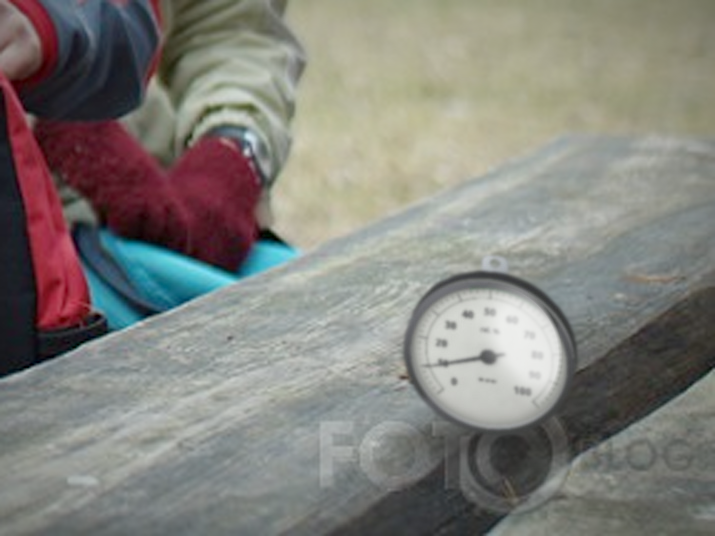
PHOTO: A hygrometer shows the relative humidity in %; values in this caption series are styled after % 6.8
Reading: % 10
